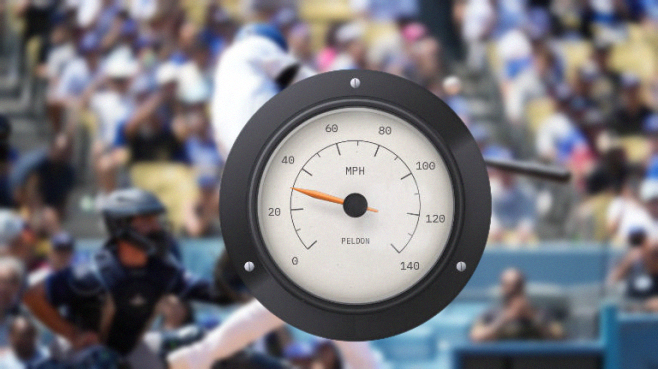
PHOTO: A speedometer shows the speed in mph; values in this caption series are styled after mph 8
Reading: mph 30
